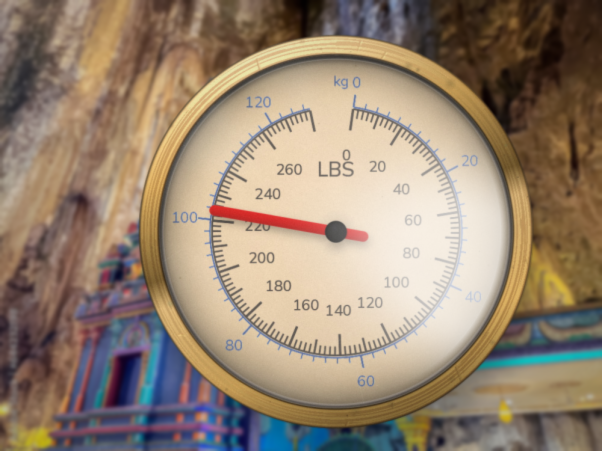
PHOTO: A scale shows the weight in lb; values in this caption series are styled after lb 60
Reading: lb 224
